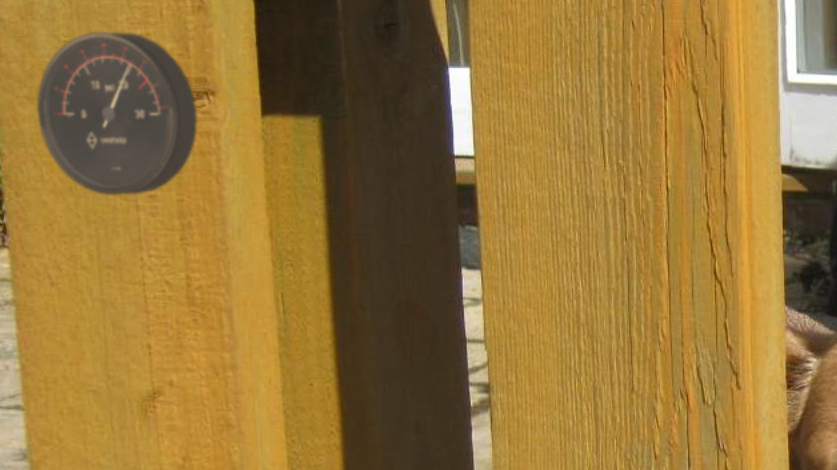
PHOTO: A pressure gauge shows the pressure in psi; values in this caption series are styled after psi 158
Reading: psi 20
